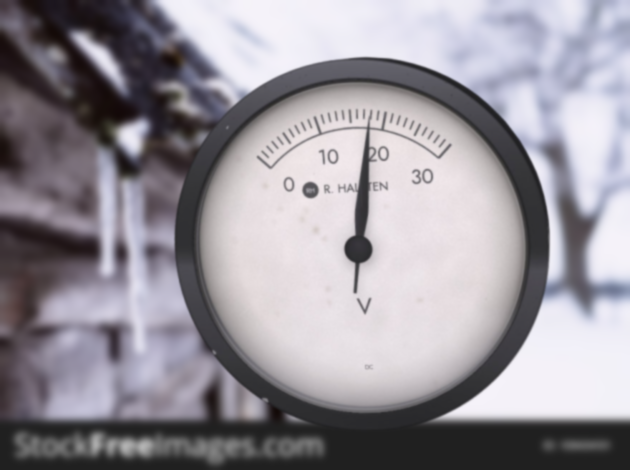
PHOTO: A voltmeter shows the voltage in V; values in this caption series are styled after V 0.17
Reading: V 18
